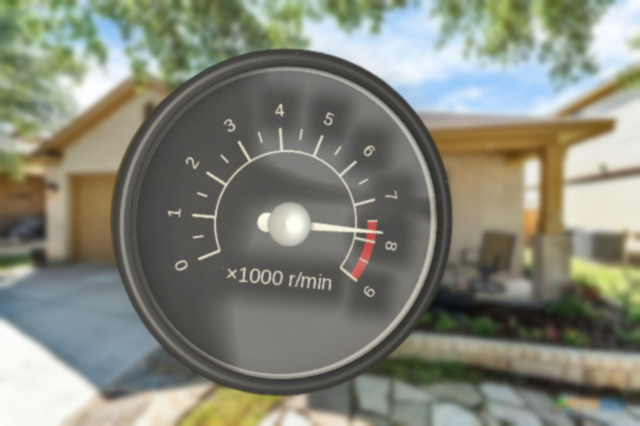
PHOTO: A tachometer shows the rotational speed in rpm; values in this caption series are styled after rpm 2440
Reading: rpm 7750
